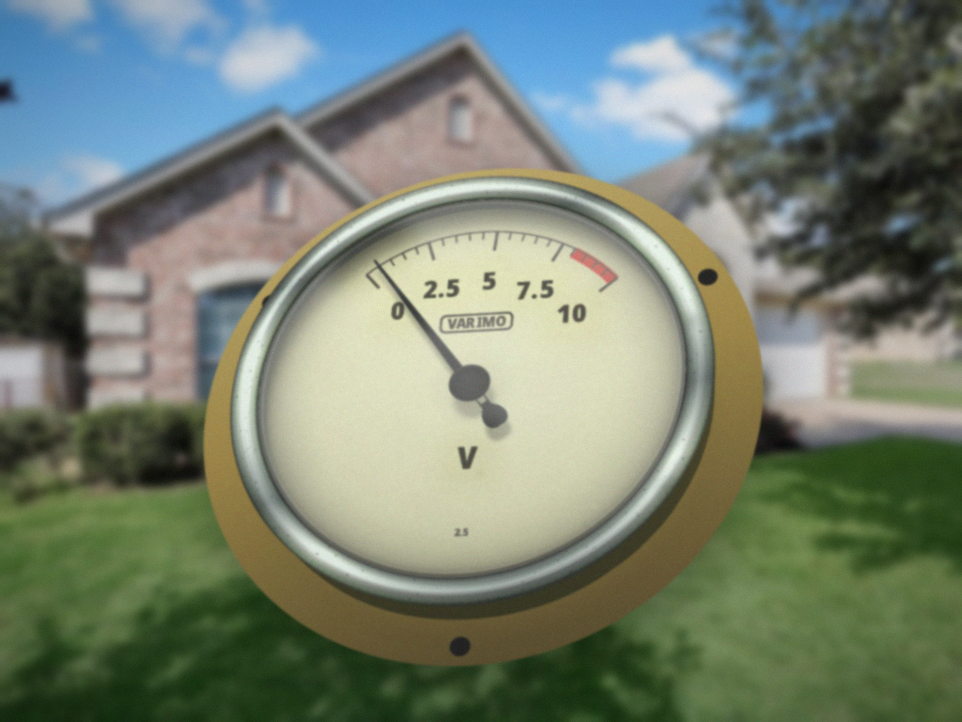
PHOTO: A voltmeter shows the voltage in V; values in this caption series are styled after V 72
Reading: V 0.5
